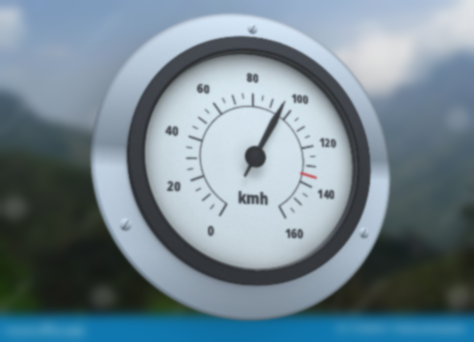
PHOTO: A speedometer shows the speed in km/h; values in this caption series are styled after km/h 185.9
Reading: km/h 95
